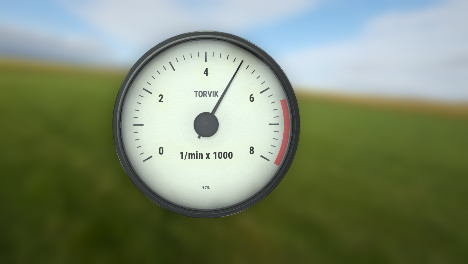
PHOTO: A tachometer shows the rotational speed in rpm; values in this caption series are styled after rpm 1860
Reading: rpm 5000
